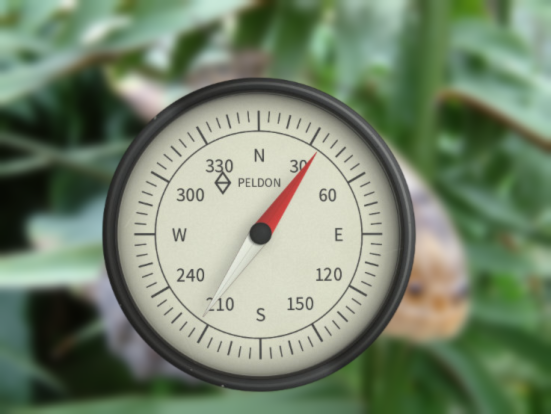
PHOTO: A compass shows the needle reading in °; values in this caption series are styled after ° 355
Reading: ° 35
